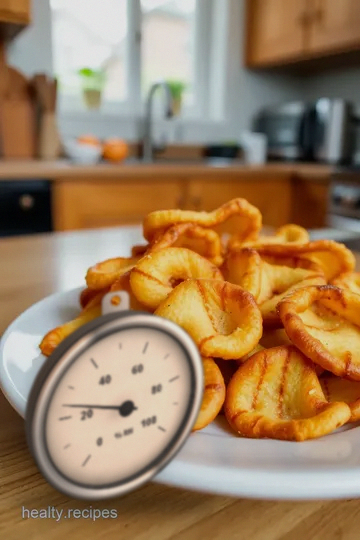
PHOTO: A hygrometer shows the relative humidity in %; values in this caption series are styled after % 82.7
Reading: % 25
